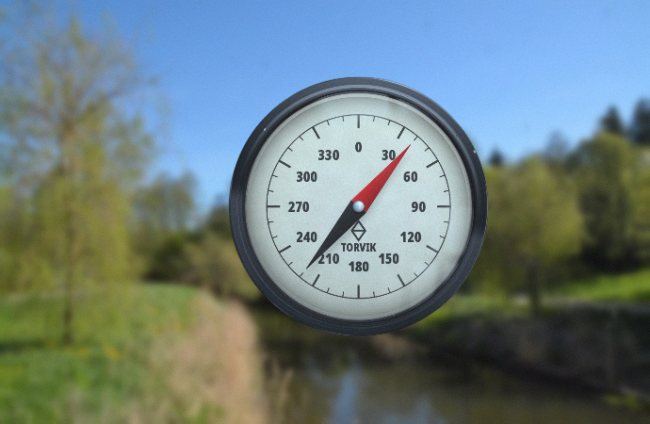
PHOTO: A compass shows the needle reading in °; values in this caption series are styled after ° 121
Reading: ° 40
